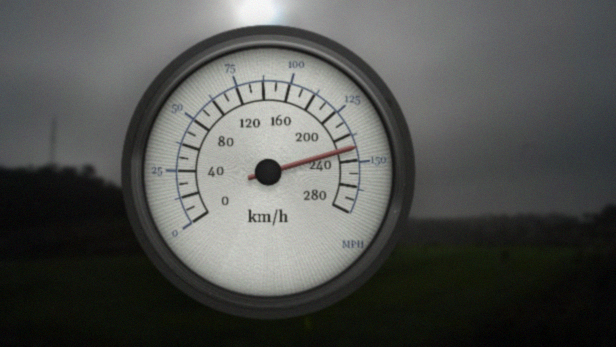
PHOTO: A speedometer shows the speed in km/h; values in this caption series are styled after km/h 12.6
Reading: km/h 230
